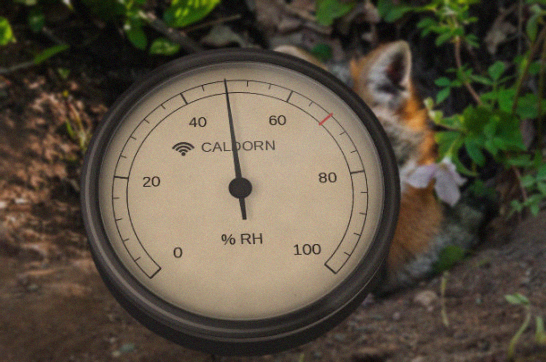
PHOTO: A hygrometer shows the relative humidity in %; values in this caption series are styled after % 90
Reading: % 48
